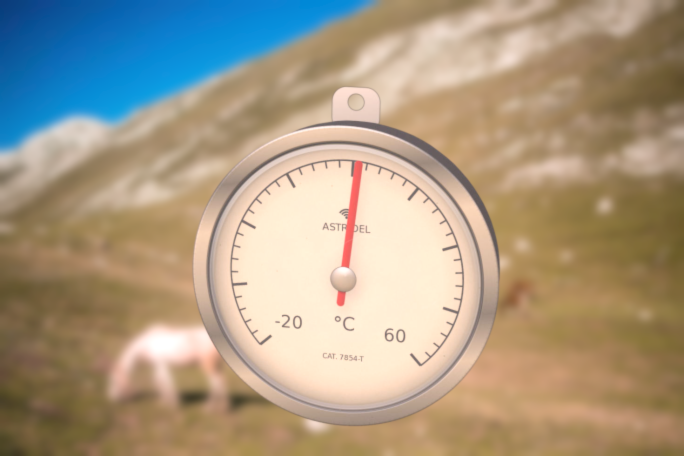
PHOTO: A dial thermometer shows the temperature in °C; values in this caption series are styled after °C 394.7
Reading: °C 21
